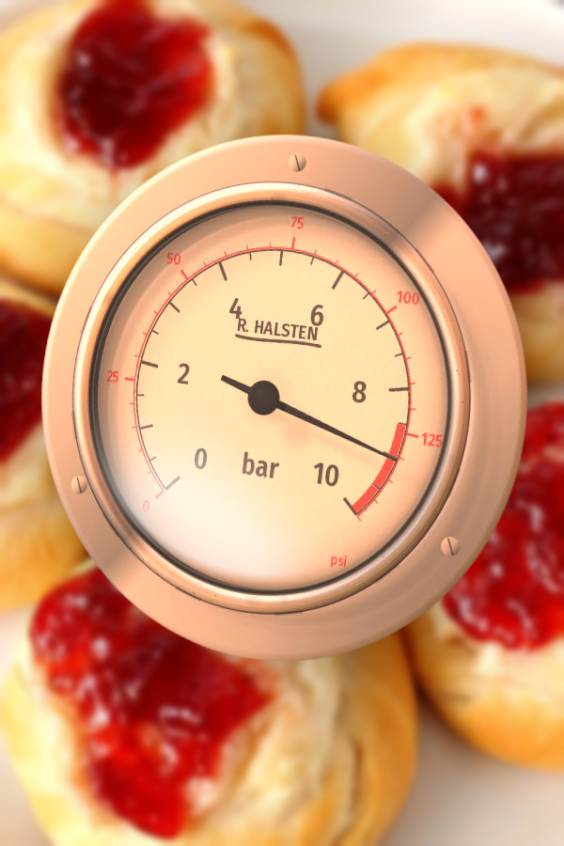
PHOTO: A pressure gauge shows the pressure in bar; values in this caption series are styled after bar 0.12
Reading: bar 9
